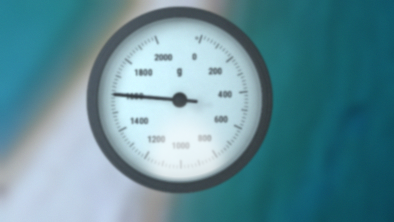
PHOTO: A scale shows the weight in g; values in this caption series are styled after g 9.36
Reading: g 1600
